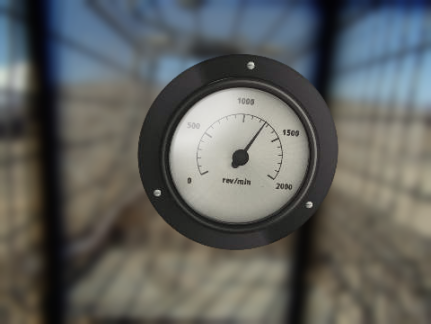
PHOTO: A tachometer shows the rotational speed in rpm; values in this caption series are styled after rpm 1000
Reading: rpm 1250
